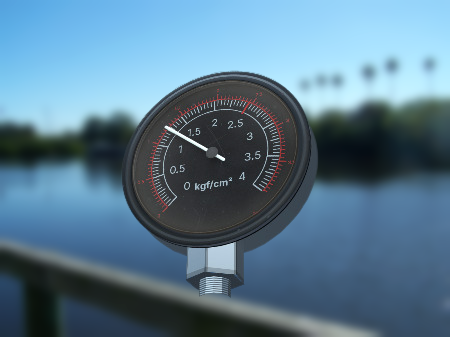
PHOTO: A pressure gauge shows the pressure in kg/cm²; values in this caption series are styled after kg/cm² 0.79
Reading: kg/cm² 1.25
